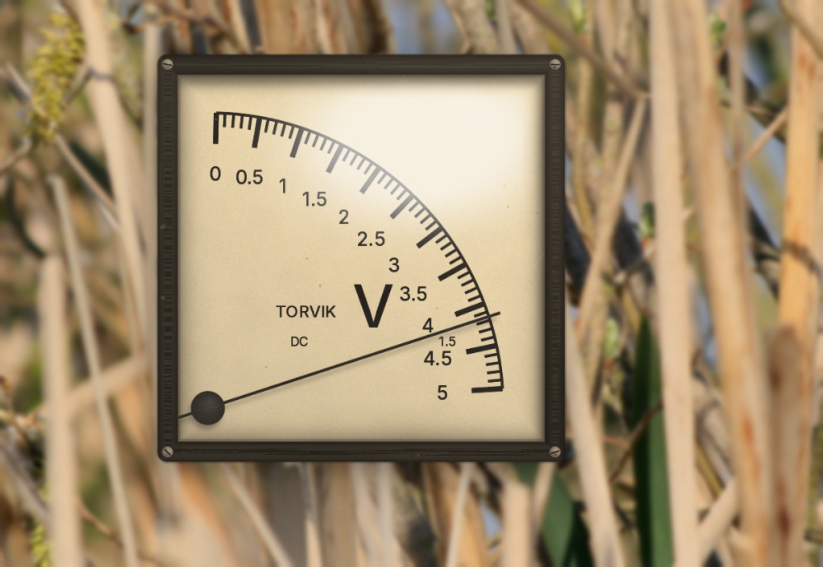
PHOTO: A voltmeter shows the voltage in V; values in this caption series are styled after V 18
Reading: V 4.15
